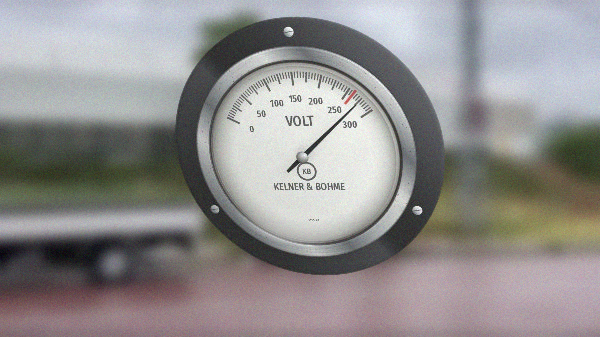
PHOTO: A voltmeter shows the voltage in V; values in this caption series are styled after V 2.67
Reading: V 275
